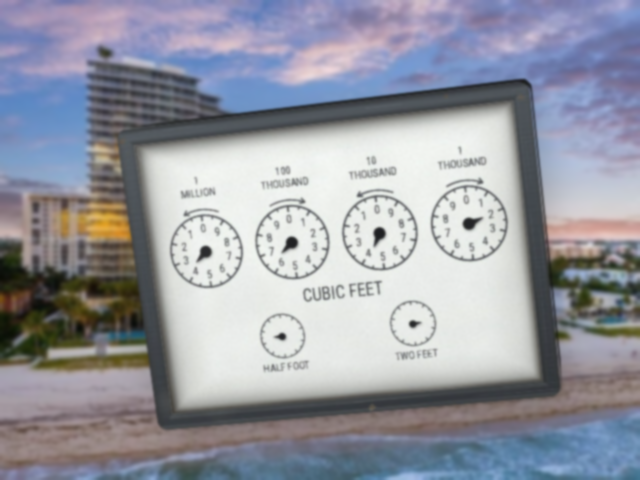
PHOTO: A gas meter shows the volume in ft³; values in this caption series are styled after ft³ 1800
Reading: ft³ 364200
